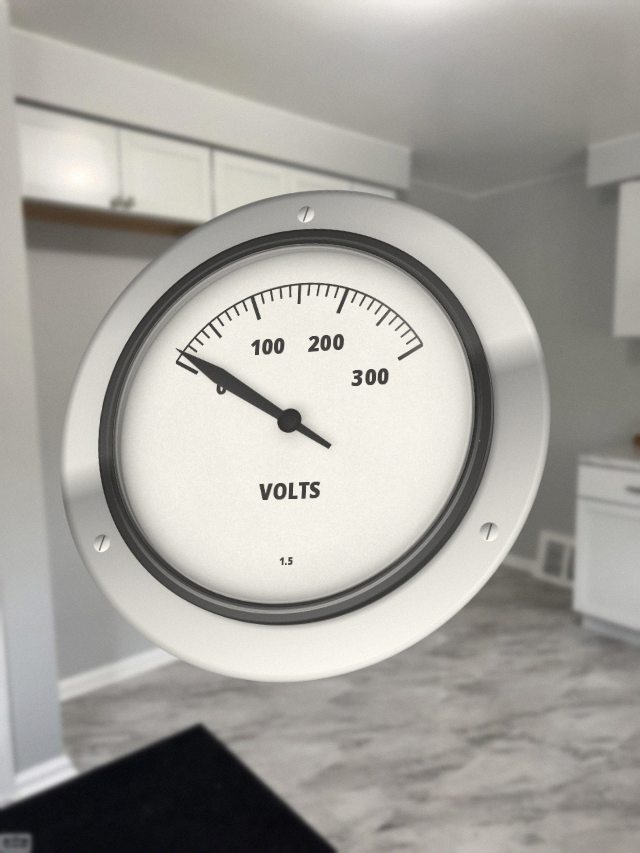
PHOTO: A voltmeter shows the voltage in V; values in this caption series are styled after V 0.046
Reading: V 10
